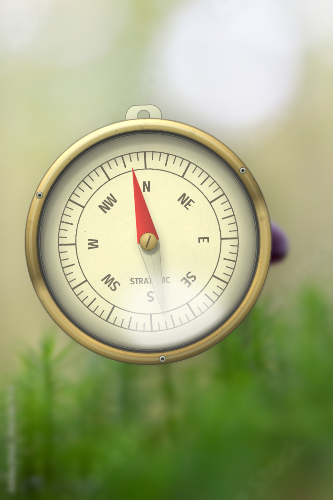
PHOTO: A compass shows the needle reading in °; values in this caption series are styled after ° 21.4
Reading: ° 350
